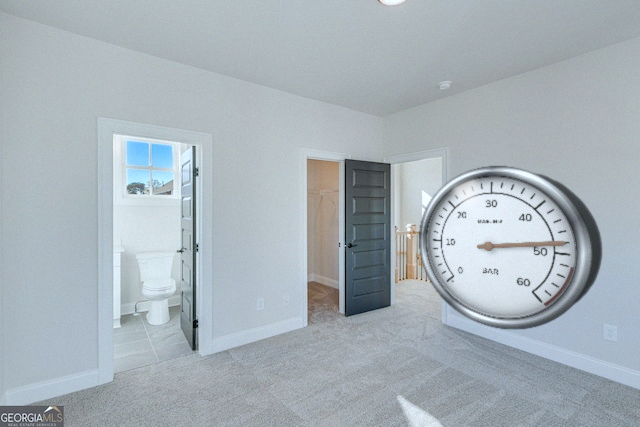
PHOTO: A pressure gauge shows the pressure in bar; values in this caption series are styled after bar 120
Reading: bar 48
